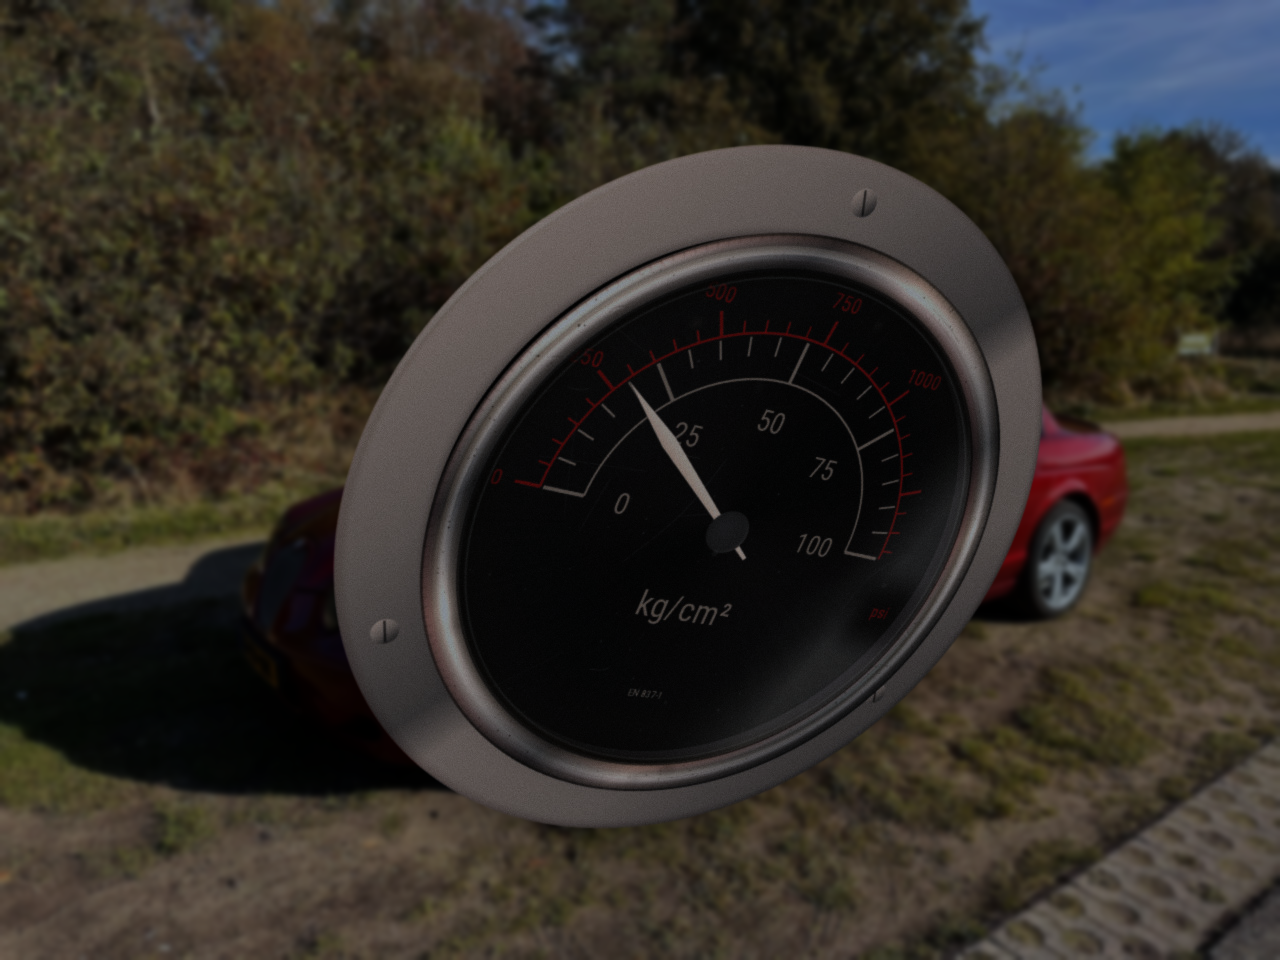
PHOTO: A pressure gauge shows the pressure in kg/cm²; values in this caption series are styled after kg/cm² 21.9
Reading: kg/cm² 20
